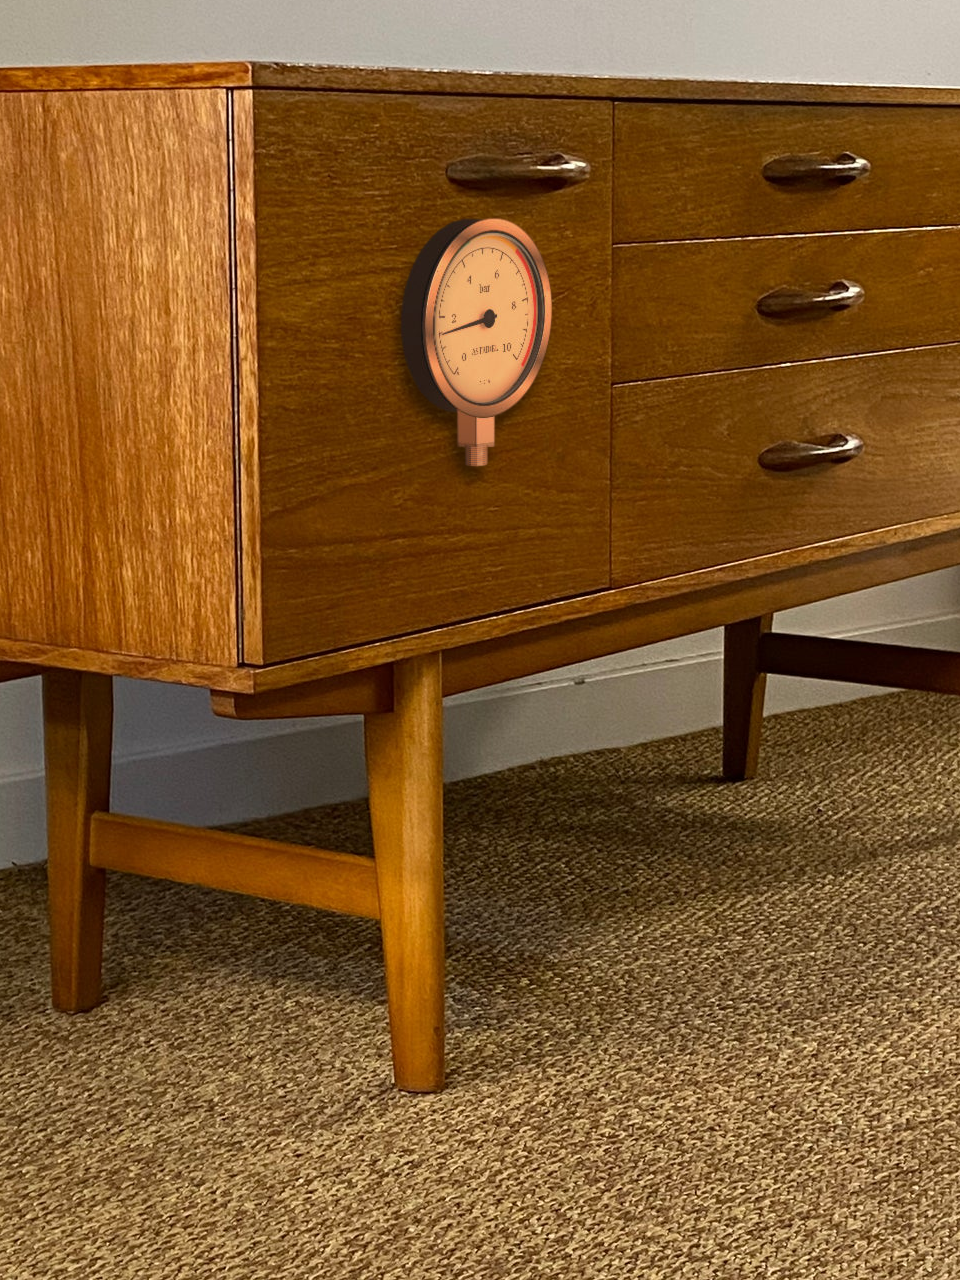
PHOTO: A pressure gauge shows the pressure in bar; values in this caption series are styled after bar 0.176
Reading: bar 1.5
